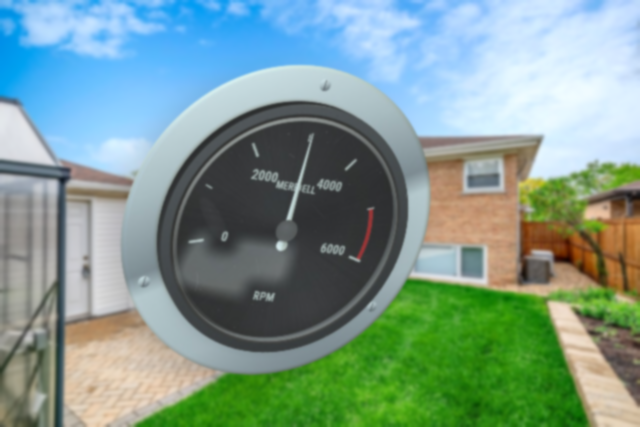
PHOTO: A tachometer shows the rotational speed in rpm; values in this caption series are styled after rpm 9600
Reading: rpm 3000
